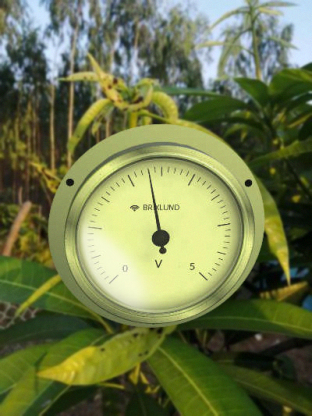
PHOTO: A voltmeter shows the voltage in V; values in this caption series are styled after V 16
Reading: V 2.3
